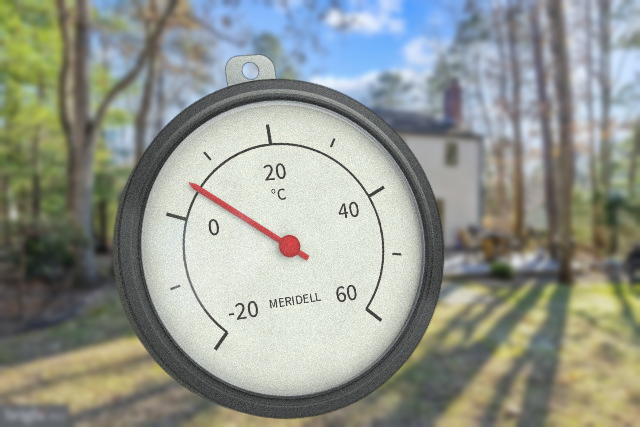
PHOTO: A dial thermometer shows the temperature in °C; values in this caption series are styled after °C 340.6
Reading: °C 5
